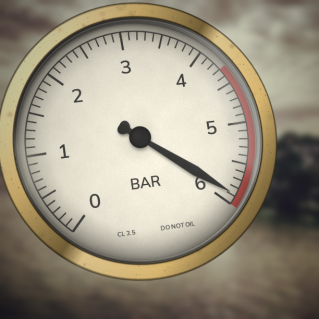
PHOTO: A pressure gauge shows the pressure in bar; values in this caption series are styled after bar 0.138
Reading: bar 5.9
